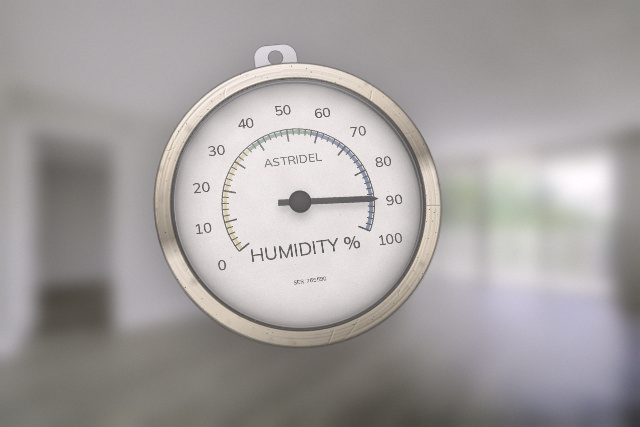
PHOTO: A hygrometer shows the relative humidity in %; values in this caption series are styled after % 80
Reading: % 90
